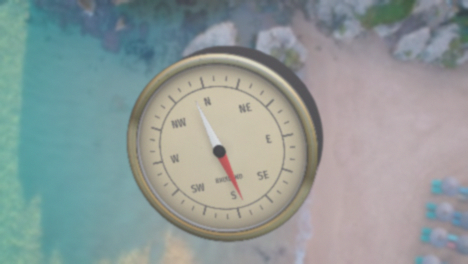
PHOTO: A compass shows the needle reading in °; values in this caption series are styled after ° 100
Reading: ° 170
